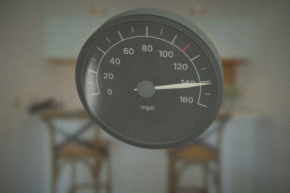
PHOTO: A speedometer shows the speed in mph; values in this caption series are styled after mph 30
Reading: mph 140
